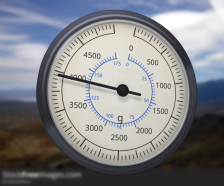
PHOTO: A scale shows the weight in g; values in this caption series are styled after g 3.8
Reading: g 3950
